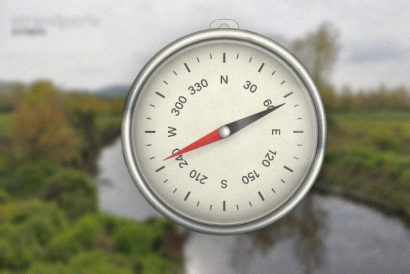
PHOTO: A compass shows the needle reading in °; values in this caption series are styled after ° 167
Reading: ° 245
